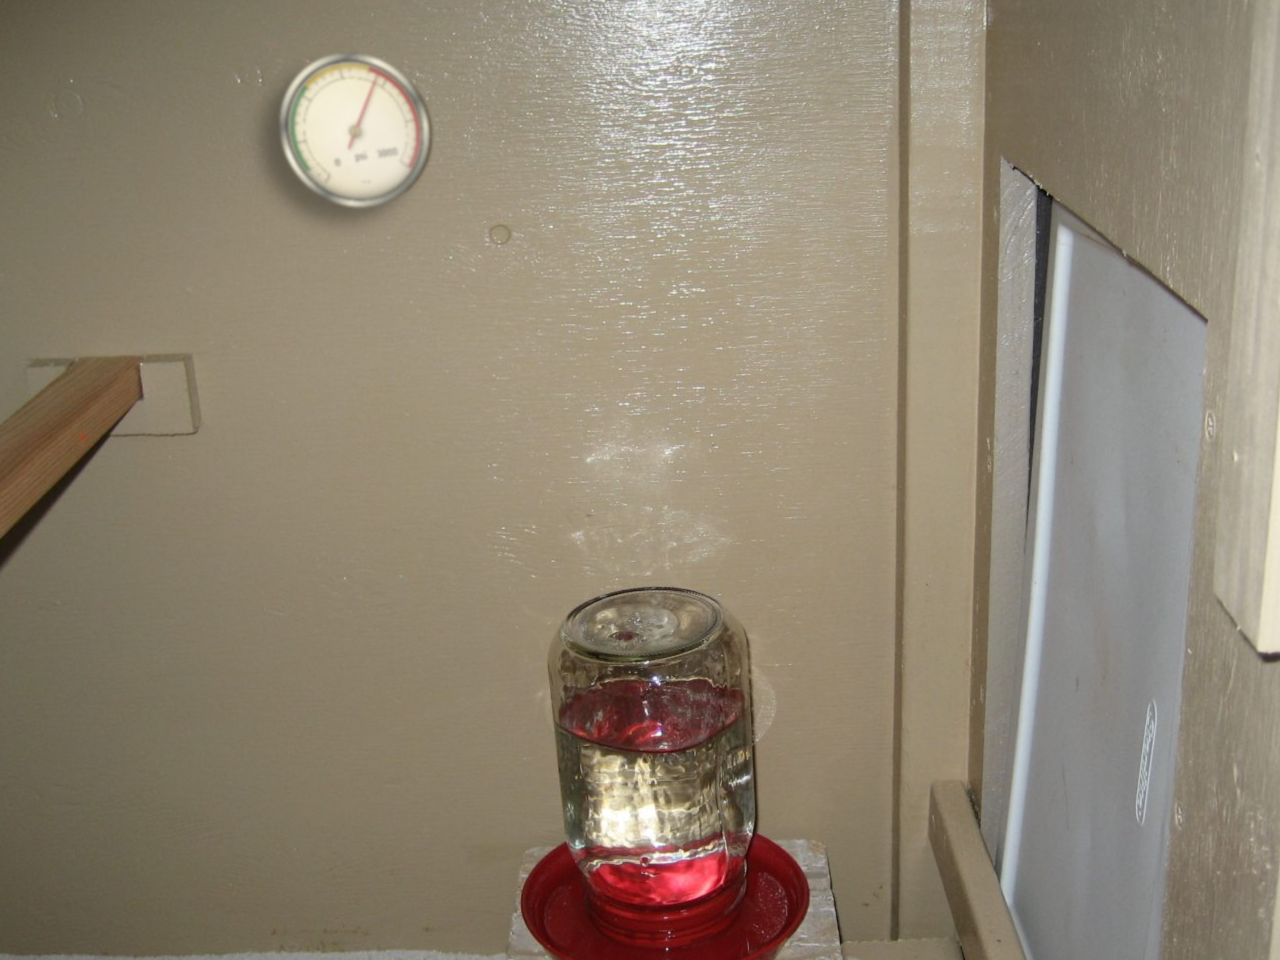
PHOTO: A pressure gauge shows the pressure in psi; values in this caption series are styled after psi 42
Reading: psi 1900
